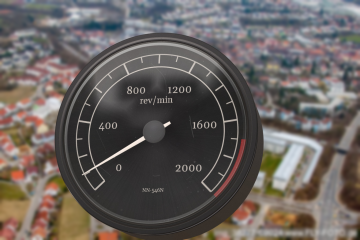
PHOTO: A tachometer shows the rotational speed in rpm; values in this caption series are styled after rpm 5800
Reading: rpm 100
